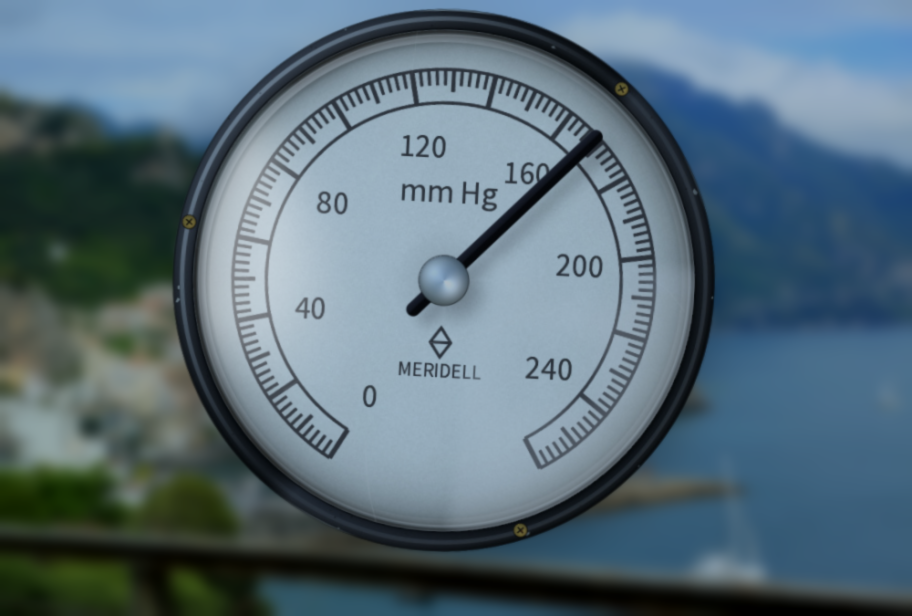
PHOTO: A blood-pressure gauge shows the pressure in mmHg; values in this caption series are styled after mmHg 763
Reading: mmHg 168
